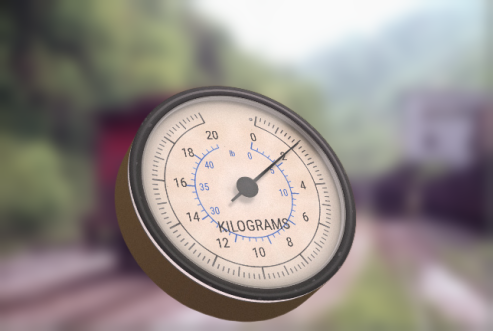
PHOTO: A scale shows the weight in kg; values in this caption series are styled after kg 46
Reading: kg 2
